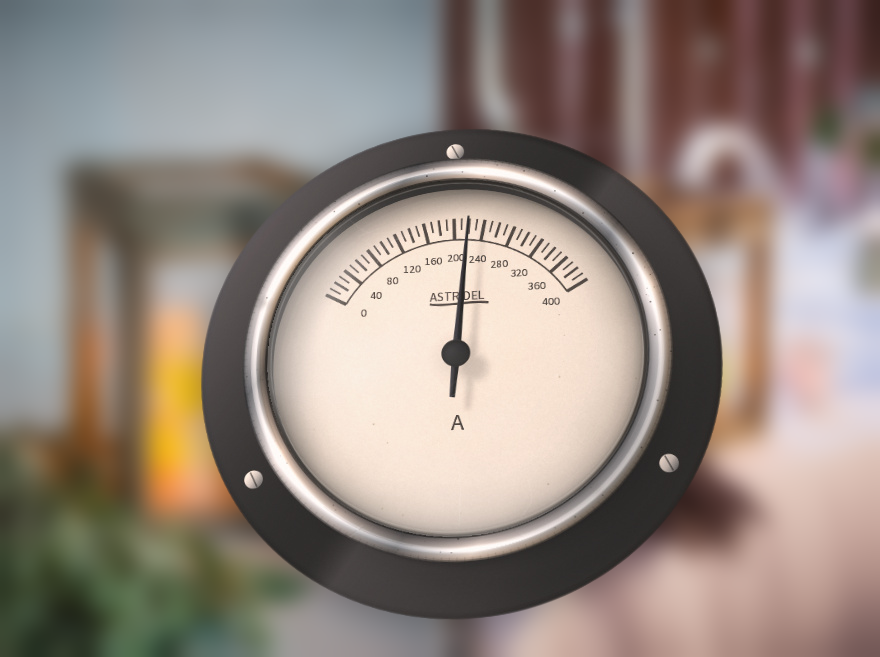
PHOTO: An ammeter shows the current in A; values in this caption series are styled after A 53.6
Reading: A 220
